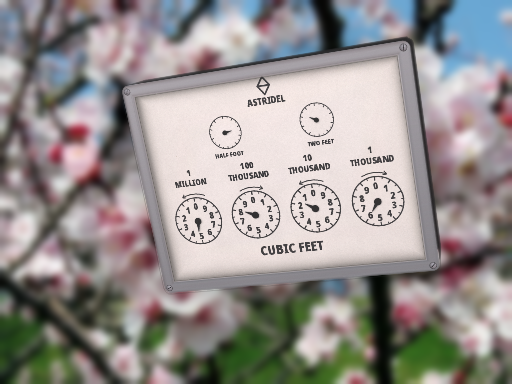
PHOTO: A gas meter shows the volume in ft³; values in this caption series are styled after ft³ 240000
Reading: ft³ 481600
